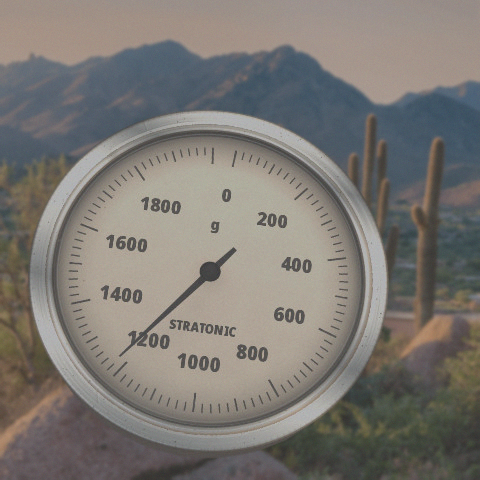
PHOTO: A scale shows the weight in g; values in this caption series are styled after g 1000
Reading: g 1220
